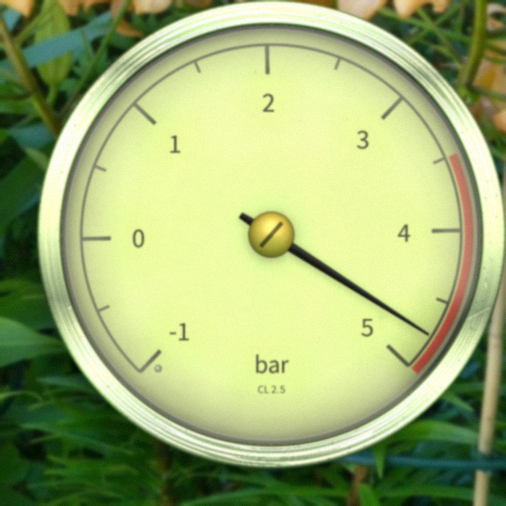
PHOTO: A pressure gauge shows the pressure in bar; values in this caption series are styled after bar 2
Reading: bar 4.75
